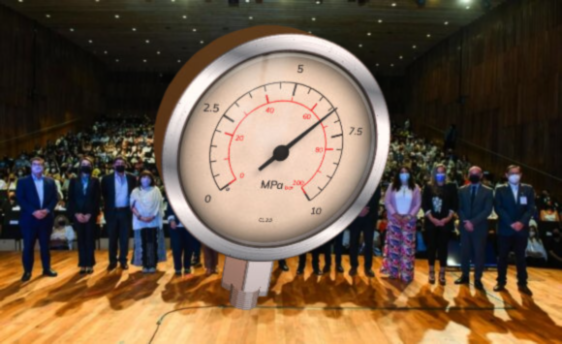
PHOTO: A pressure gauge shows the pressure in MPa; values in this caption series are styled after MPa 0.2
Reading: MPa 6.5
